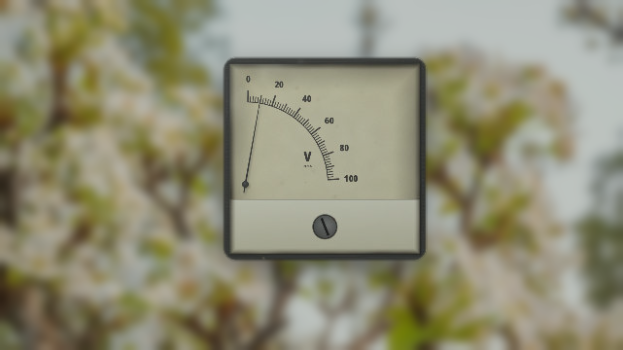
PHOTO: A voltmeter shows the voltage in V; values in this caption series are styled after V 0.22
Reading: V 10
